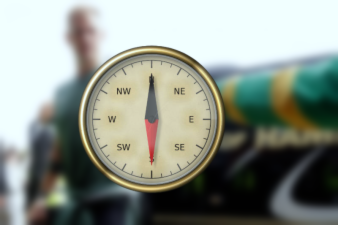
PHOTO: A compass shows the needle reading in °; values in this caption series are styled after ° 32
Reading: ° 180
